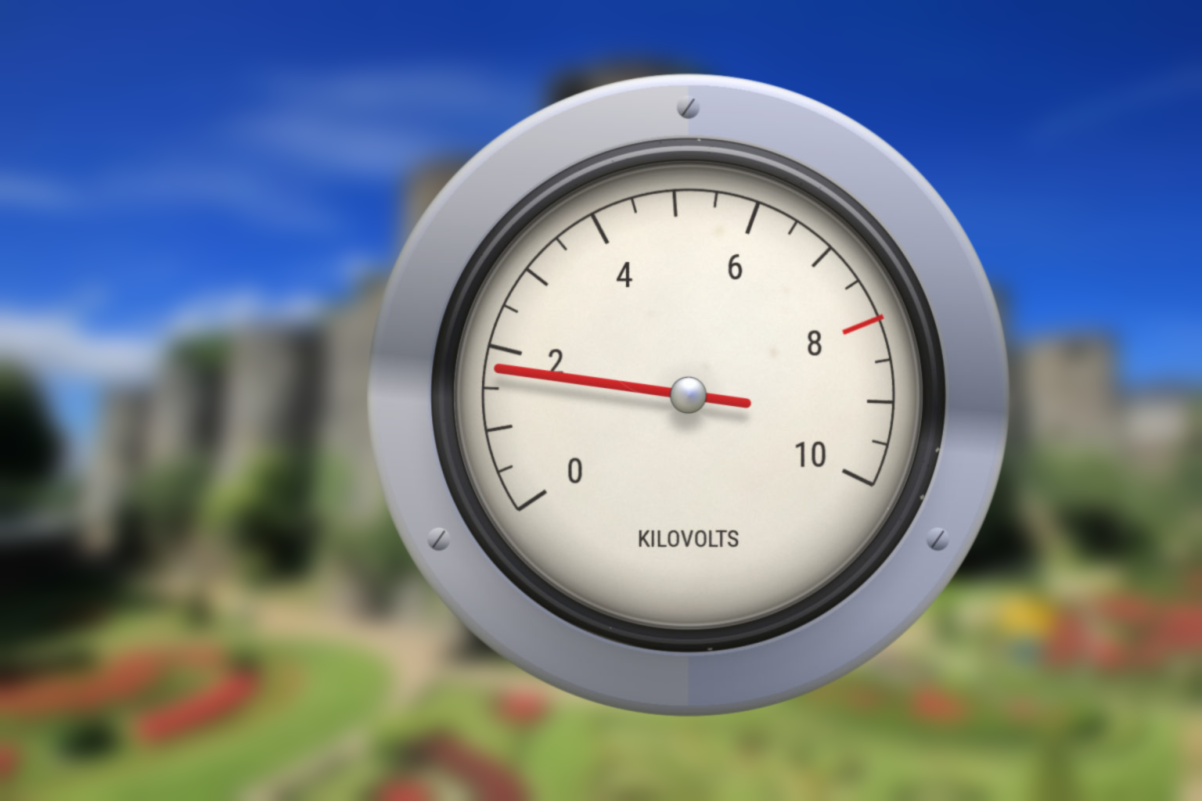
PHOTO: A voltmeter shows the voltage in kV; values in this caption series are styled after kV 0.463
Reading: kV 1.75
